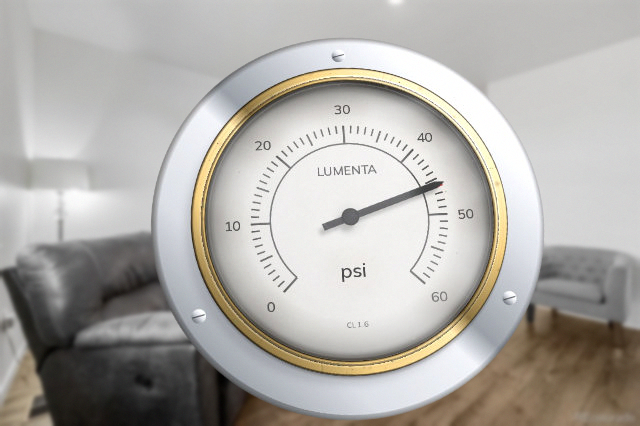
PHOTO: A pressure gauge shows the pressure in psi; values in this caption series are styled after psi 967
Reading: psi 46
